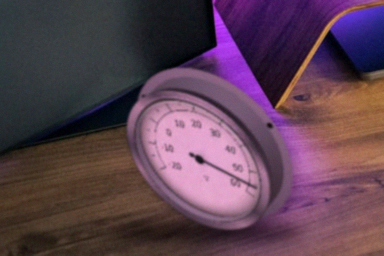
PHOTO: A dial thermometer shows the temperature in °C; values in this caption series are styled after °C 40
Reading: °C 55
